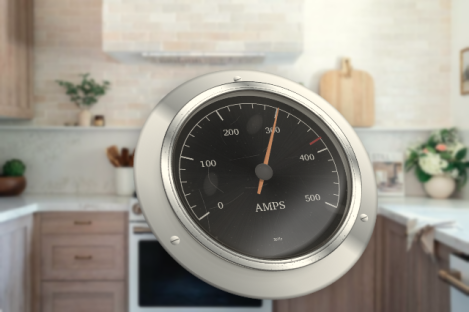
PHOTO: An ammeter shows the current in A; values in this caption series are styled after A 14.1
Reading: A 300
